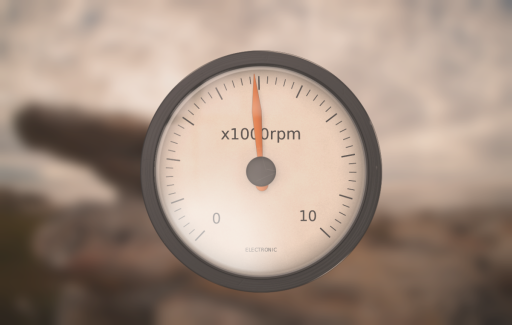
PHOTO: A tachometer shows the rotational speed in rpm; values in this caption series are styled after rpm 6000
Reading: rpm 4900
